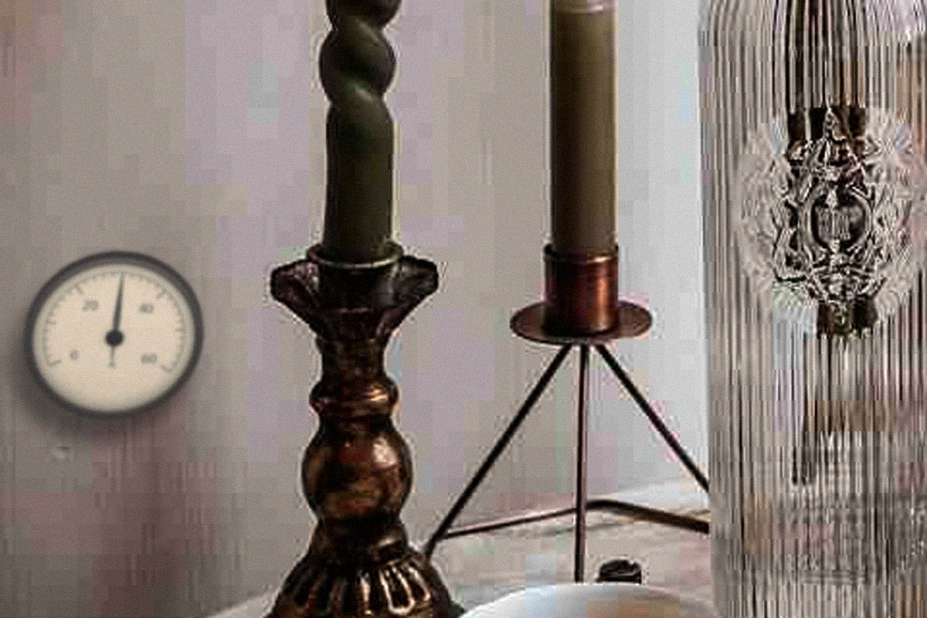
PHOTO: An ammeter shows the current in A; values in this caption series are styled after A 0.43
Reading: A 30
